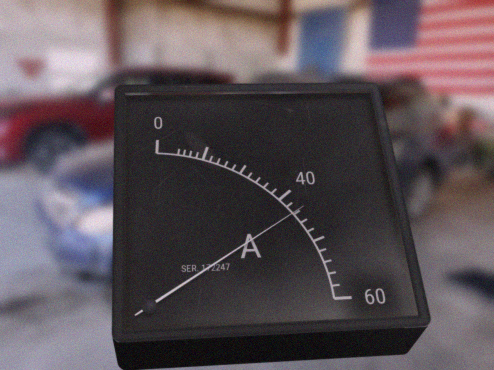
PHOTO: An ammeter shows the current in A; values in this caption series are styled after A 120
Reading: A 44
